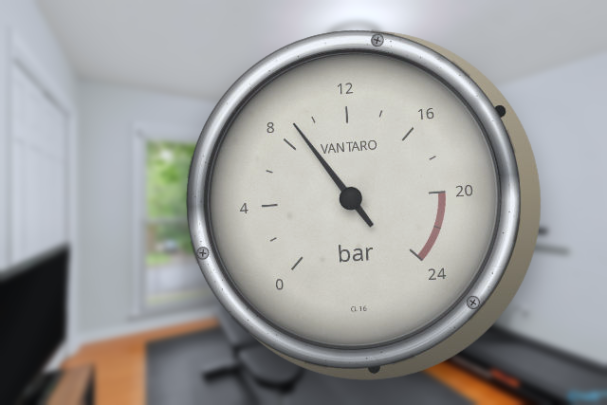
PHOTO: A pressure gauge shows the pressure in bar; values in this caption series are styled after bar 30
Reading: bar 9
